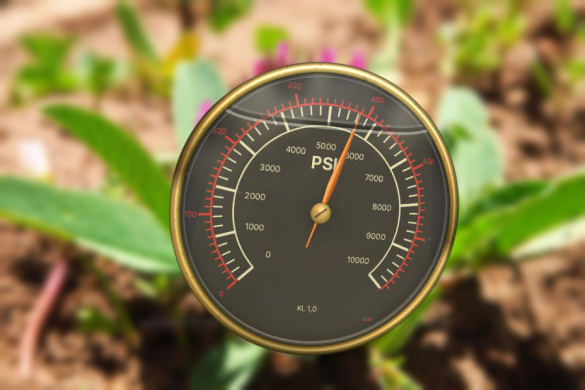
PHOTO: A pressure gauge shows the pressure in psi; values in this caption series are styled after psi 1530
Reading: psi 5600
